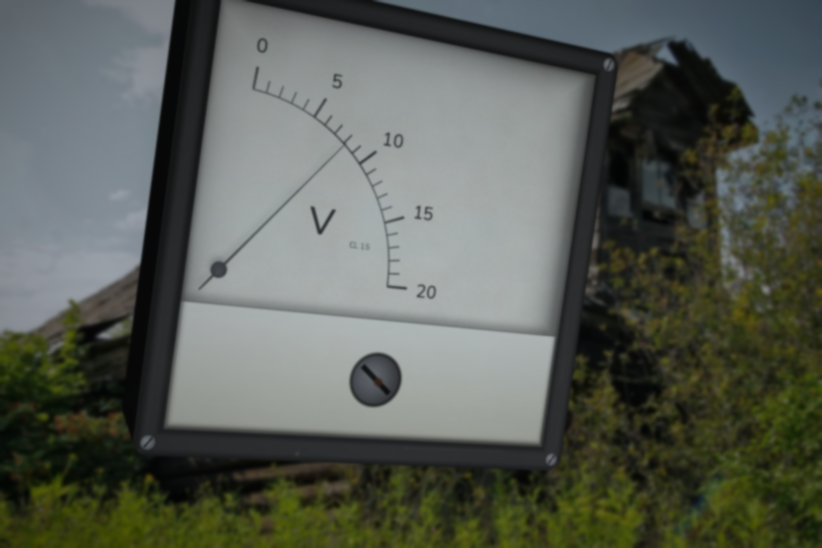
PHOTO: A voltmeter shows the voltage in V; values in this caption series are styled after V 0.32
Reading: V 8
